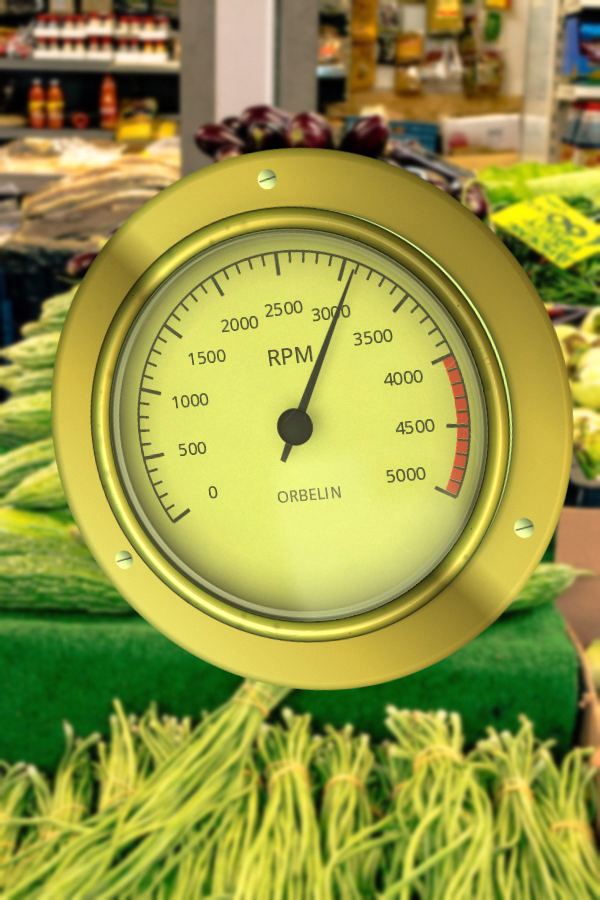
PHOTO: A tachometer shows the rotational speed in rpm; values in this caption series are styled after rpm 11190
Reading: rpm 3100
